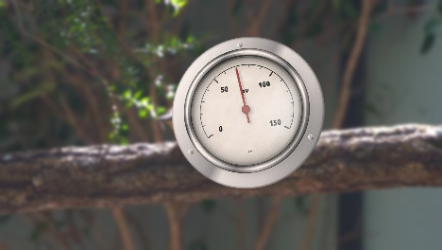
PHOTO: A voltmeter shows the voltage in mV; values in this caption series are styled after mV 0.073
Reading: mV 70
